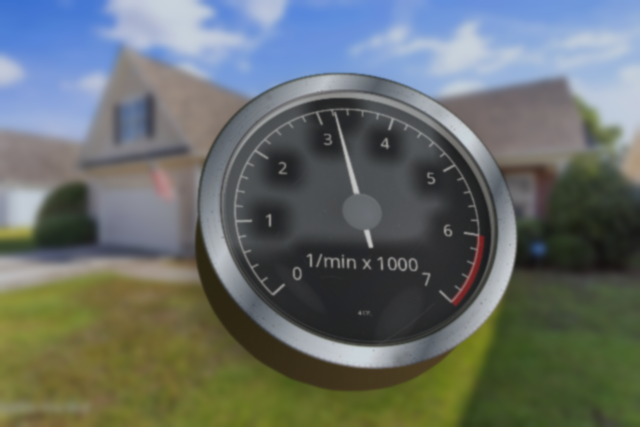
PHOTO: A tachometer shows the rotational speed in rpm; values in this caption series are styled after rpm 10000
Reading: rpm 3200
